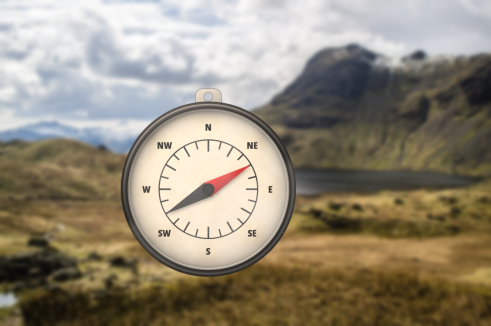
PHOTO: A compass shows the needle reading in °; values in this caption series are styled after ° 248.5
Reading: ° 60
